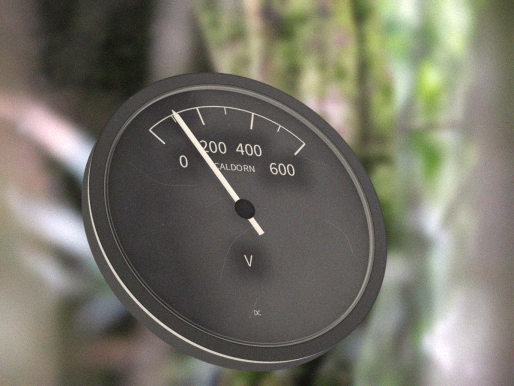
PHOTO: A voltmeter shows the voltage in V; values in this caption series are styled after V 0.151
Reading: V 100
